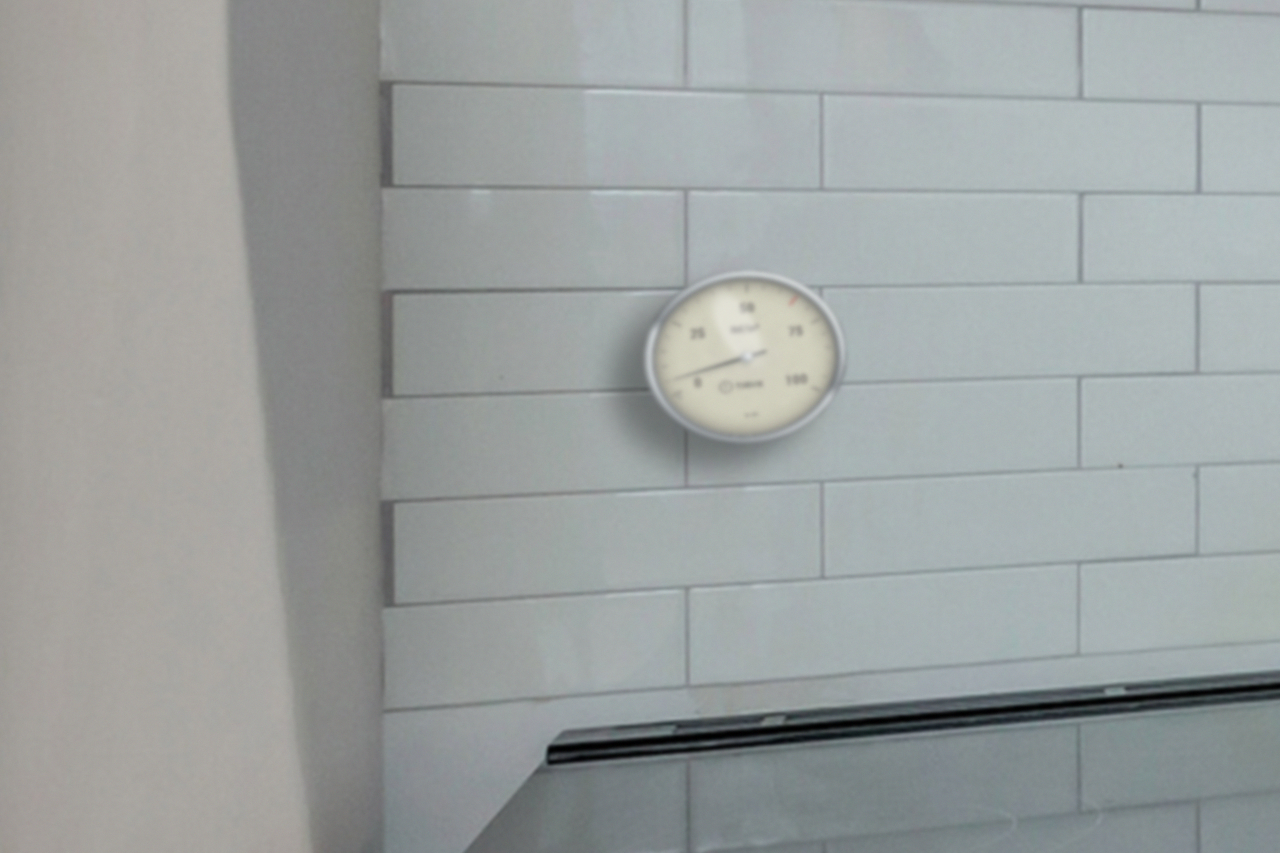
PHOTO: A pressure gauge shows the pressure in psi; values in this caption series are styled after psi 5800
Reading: psi 5
